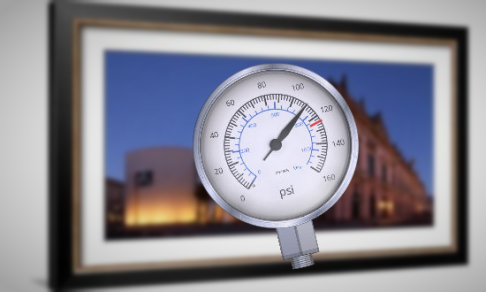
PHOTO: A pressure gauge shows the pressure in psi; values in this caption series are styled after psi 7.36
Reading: psi 110
